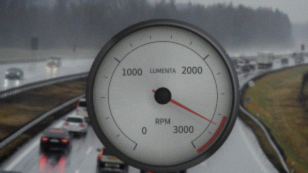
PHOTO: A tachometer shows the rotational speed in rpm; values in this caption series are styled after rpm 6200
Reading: rpm 2700
